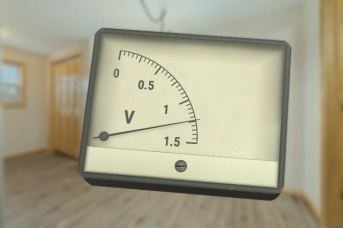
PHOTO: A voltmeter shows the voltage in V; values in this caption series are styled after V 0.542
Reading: V 1.25
